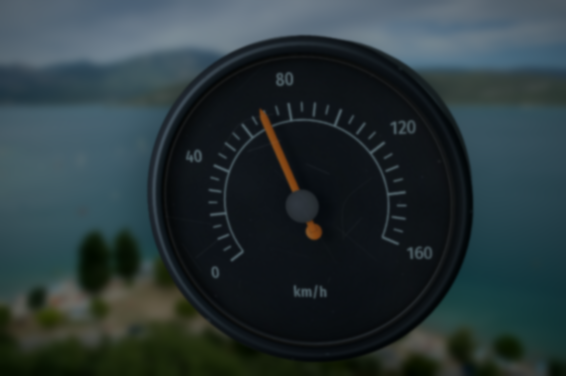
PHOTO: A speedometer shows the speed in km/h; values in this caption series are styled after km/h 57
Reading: km/h 70
